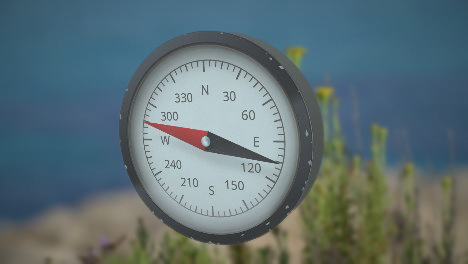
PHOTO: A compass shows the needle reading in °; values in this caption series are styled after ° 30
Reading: ° 285
